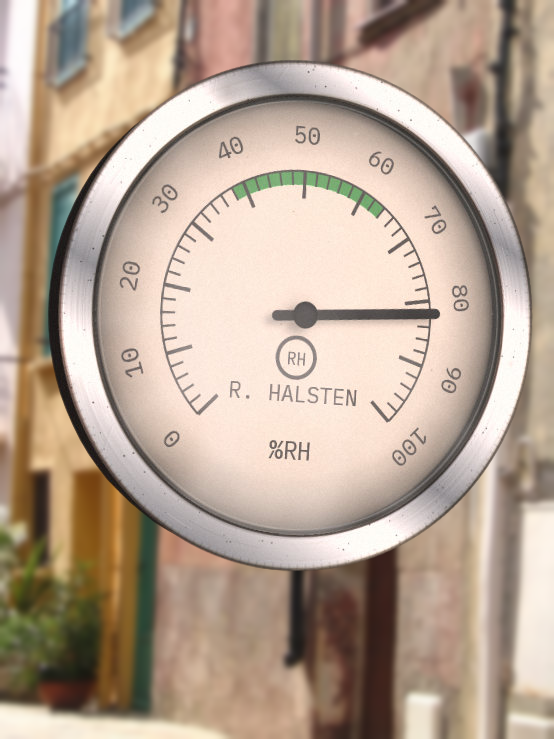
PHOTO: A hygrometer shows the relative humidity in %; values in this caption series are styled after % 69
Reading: % 82
